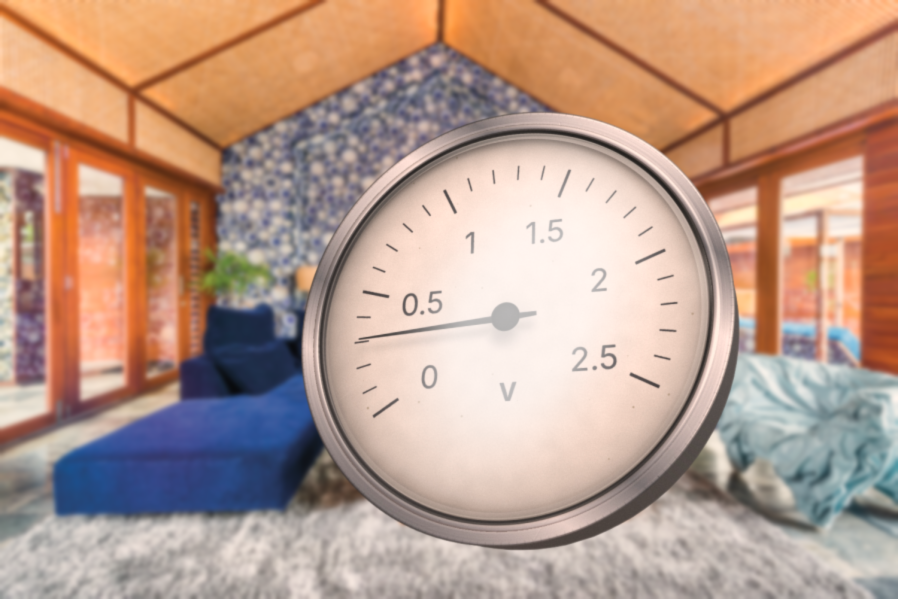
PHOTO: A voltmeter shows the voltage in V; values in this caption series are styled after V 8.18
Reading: V 0.3
